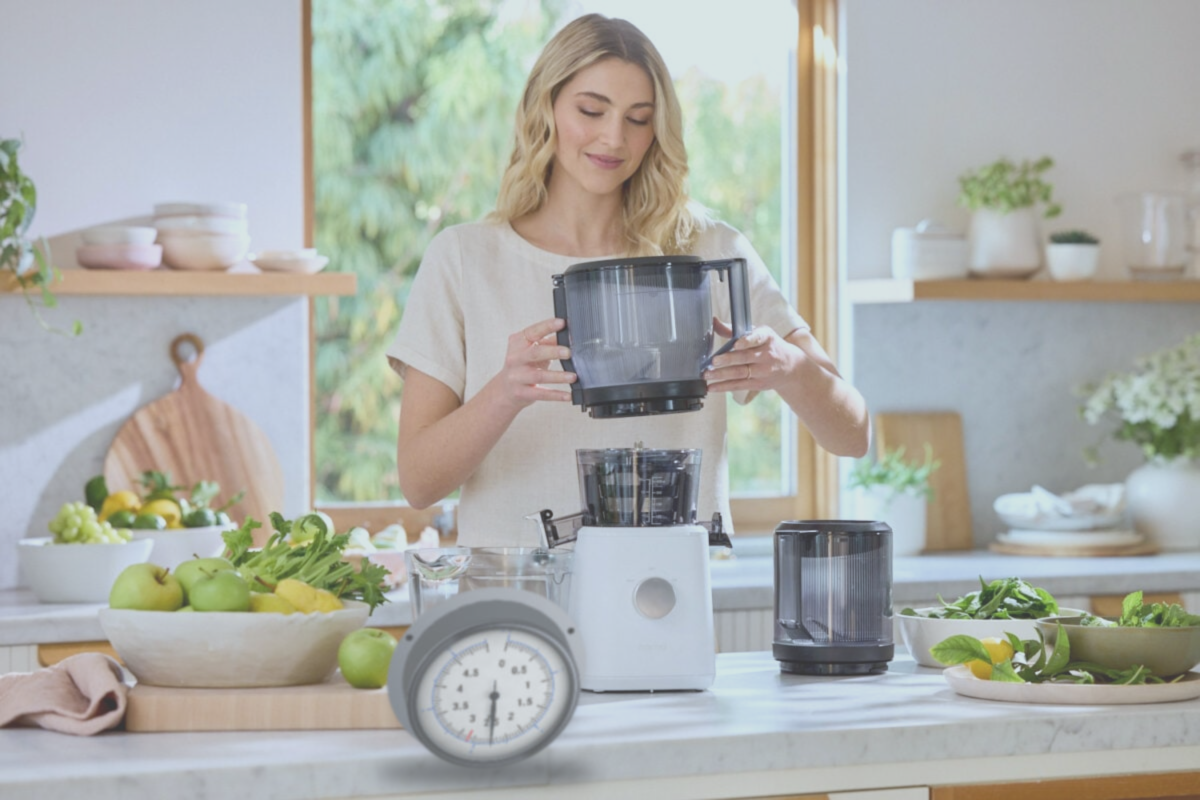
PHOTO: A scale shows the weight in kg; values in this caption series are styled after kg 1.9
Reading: kg 2.5
